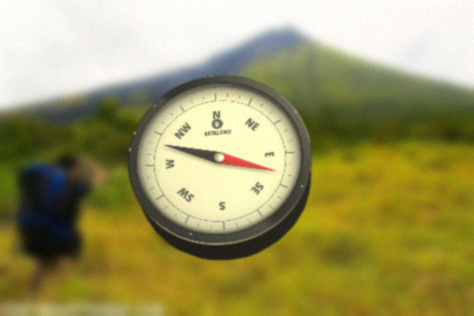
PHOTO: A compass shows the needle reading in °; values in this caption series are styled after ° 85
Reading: ° 110
